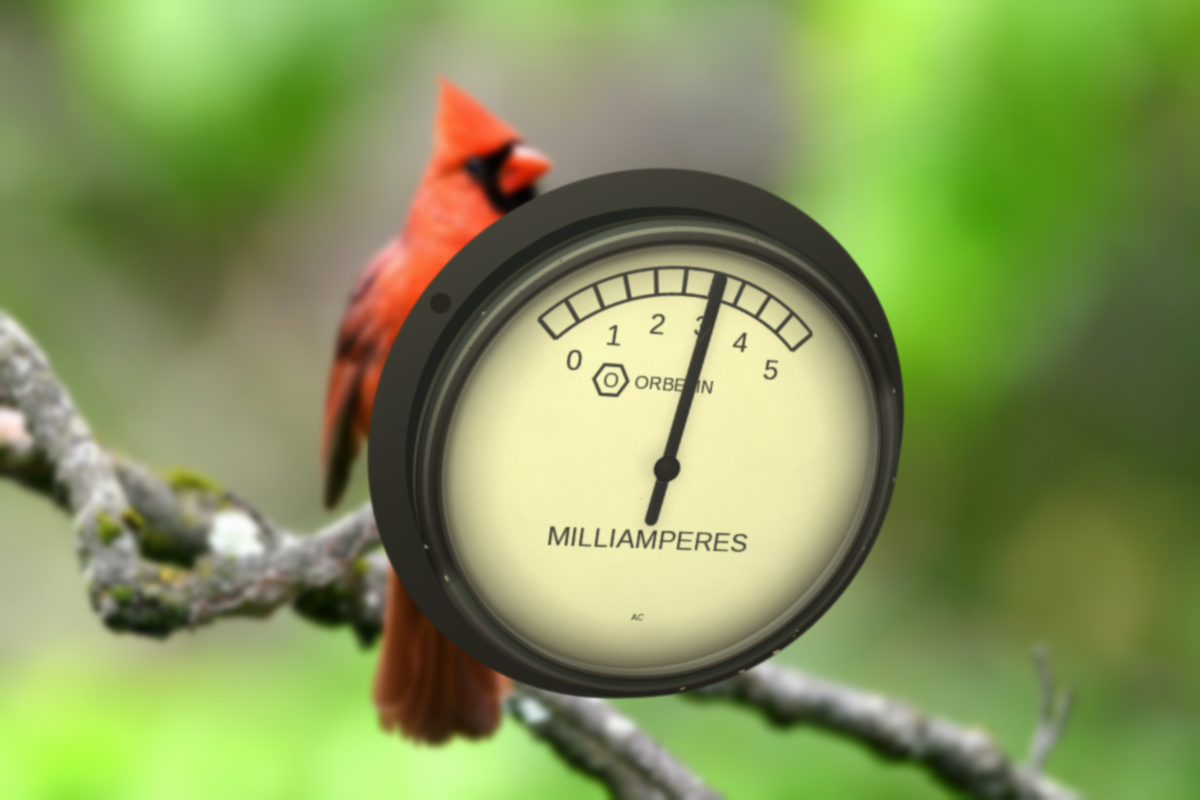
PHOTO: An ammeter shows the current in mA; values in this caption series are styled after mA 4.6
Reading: mA 3
